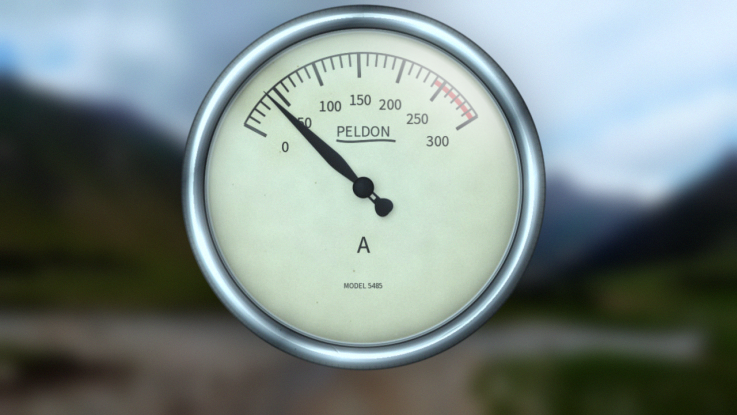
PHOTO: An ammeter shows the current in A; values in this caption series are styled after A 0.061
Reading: A 40
